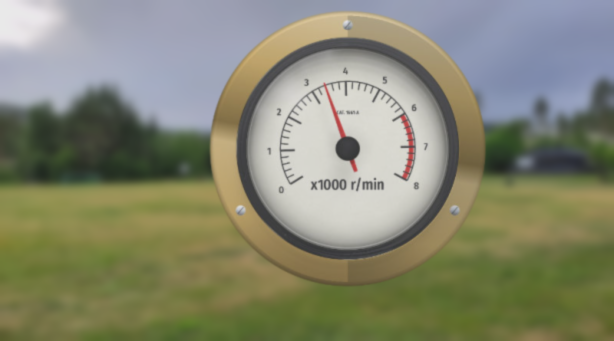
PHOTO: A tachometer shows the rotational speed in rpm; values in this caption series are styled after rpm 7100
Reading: rpm 3400
